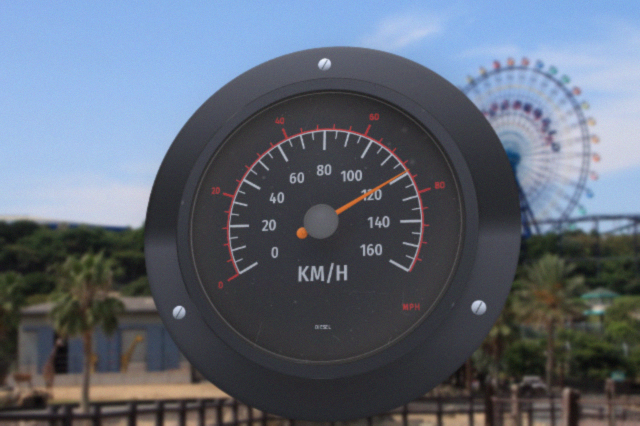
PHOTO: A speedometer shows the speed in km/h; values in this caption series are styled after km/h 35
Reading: km/h 120
